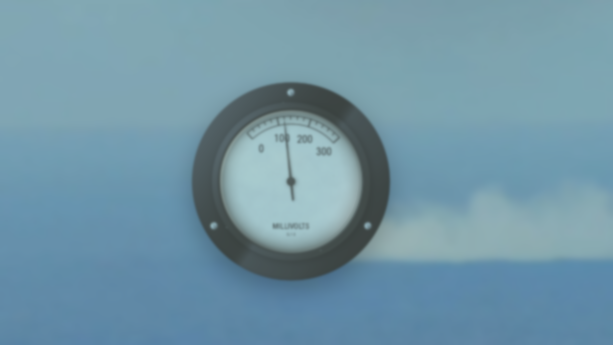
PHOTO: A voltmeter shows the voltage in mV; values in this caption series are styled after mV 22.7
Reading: mV 120
